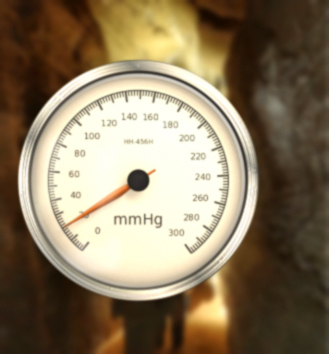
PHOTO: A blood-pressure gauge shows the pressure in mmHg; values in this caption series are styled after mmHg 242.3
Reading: mmHg 20
